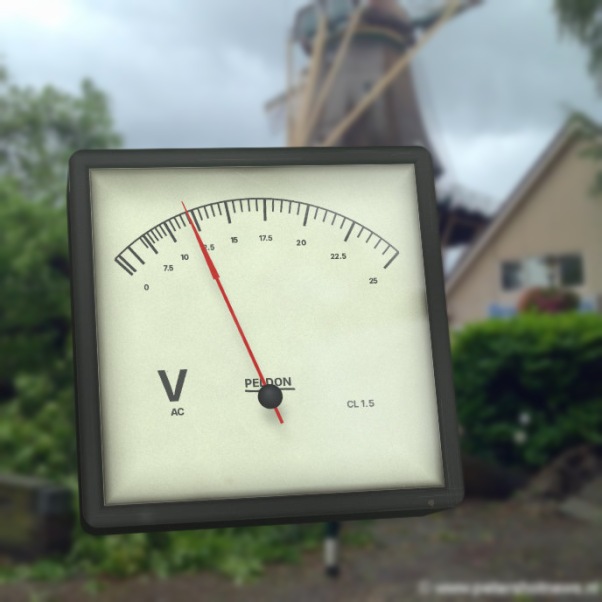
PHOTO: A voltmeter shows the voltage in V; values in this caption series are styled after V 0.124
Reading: V 12
